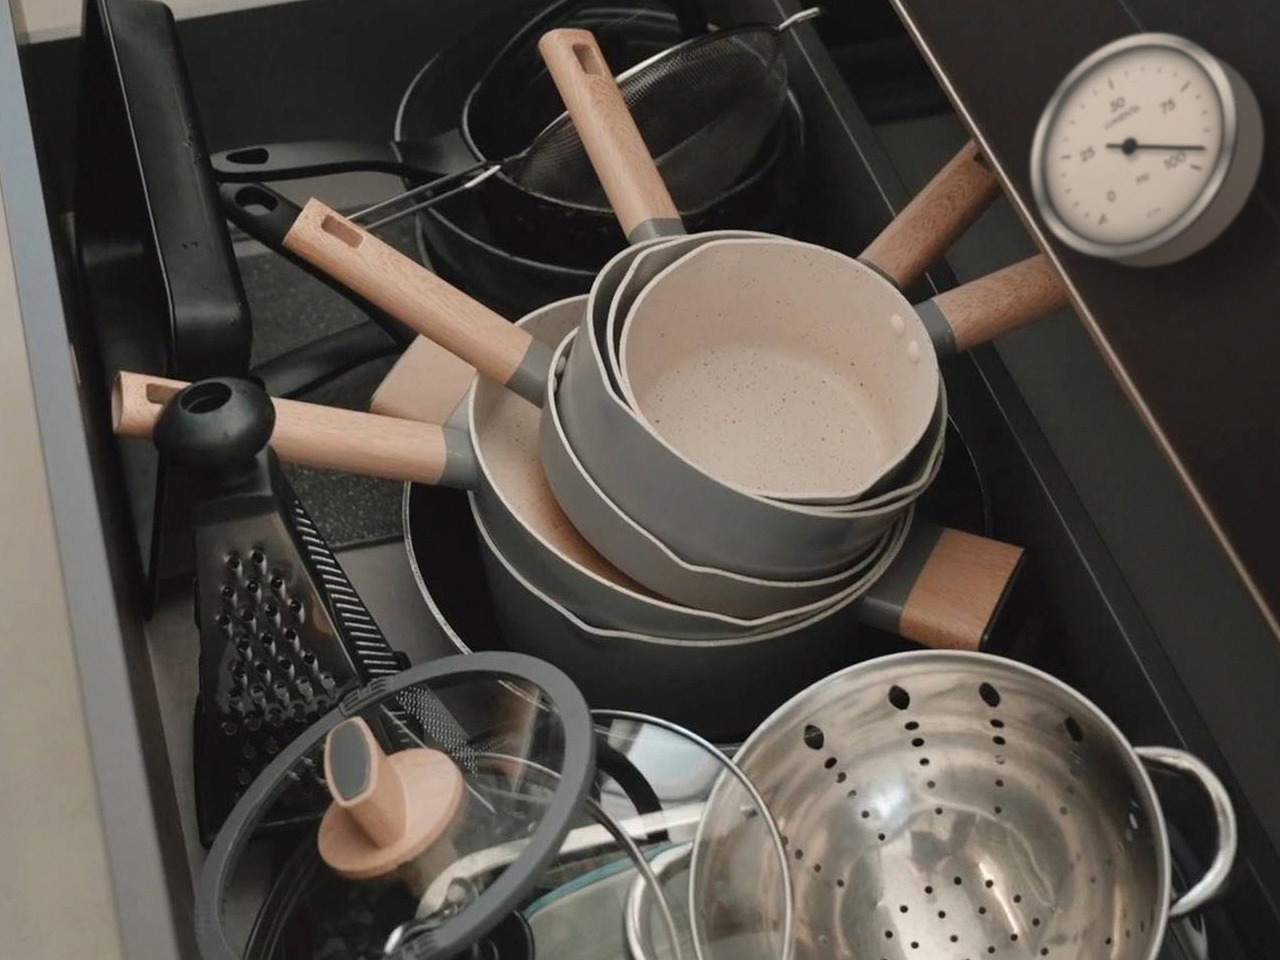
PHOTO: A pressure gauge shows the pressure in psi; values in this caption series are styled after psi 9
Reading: psi 95
